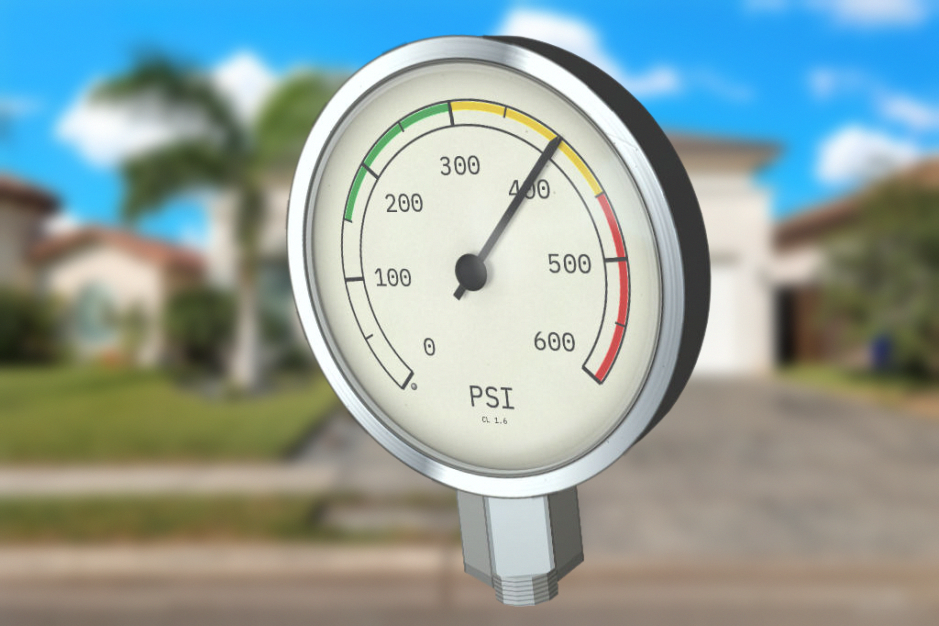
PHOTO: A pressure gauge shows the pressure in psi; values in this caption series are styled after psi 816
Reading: psi 400
